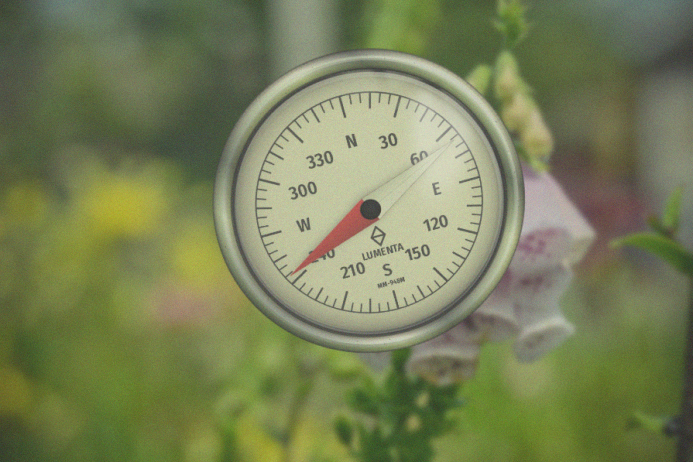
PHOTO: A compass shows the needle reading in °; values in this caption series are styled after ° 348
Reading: ° 245
